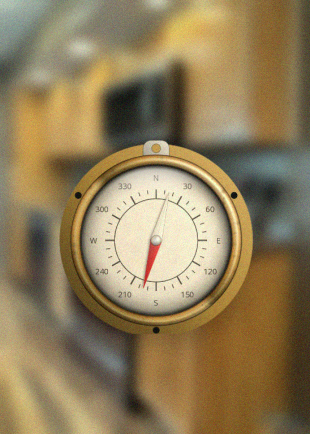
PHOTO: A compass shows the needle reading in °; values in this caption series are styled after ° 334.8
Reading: ° 195
